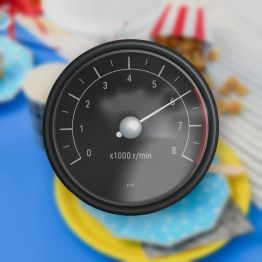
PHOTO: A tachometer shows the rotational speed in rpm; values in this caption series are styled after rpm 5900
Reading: rpm 6000
